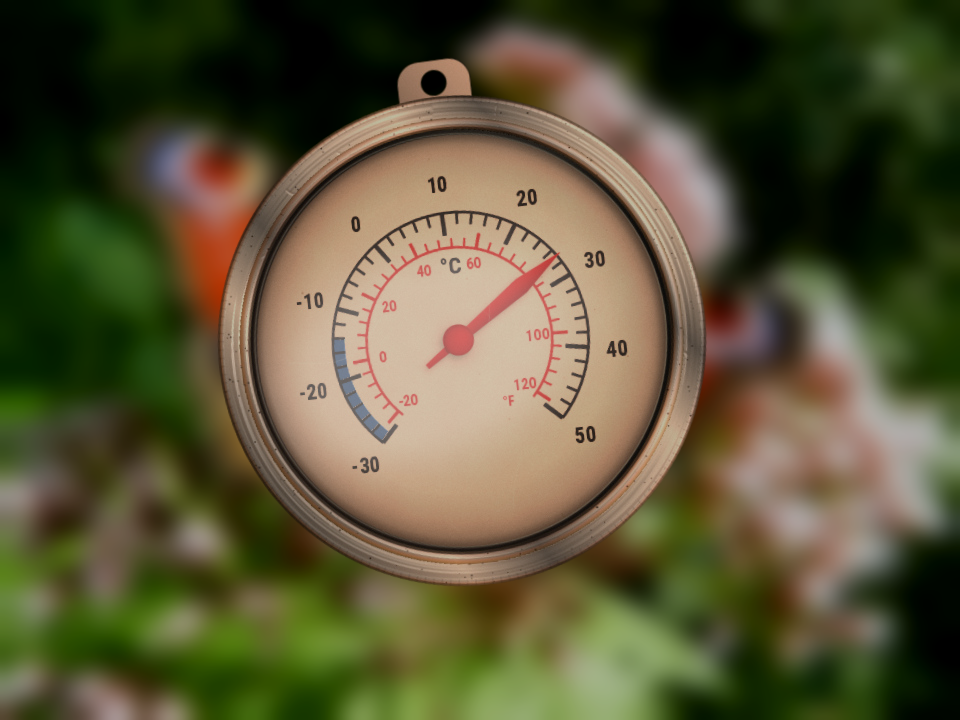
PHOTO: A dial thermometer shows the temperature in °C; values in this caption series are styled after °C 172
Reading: °C 27
